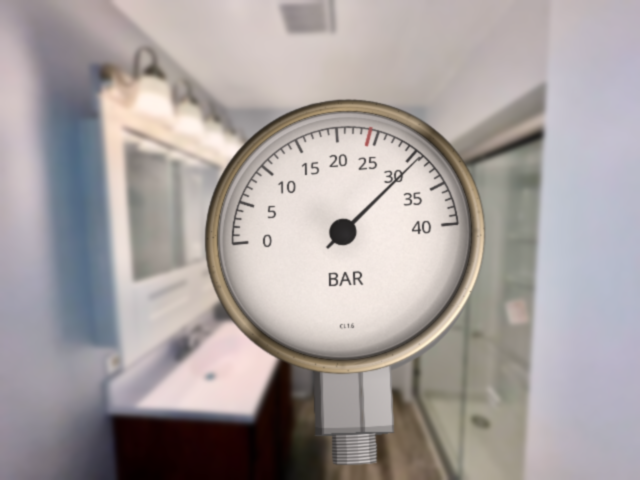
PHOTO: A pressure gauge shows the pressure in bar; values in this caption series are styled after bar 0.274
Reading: bar 31
